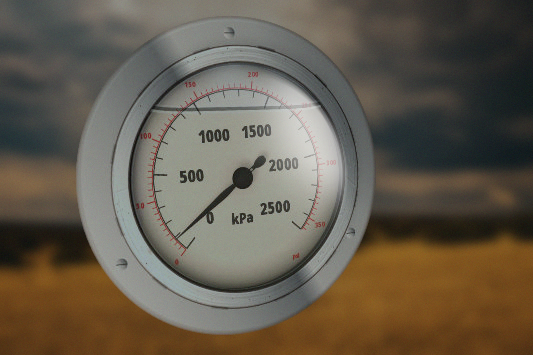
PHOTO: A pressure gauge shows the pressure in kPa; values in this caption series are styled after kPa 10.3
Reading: kPa 100
